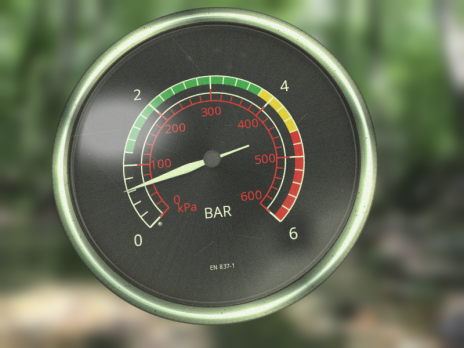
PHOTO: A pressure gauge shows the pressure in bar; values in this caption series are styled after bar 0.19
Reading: bar 0.6
